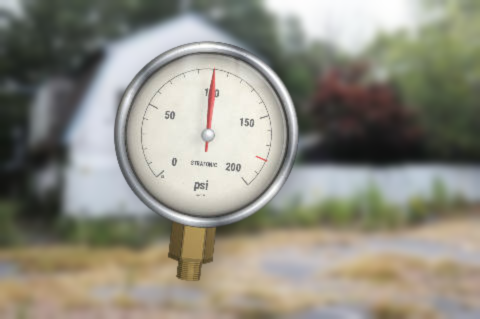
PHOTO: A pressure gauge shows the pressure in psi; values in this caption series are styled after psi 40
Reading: psi 100
